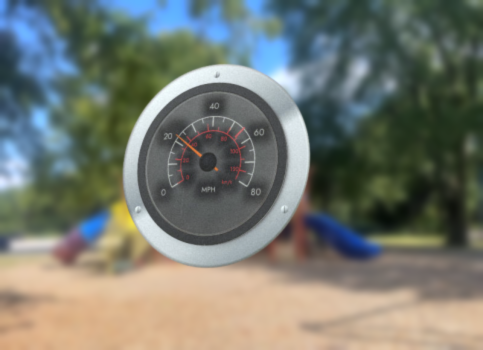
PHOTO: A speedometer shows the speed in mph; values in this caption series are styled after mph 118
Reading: mph 22.5
